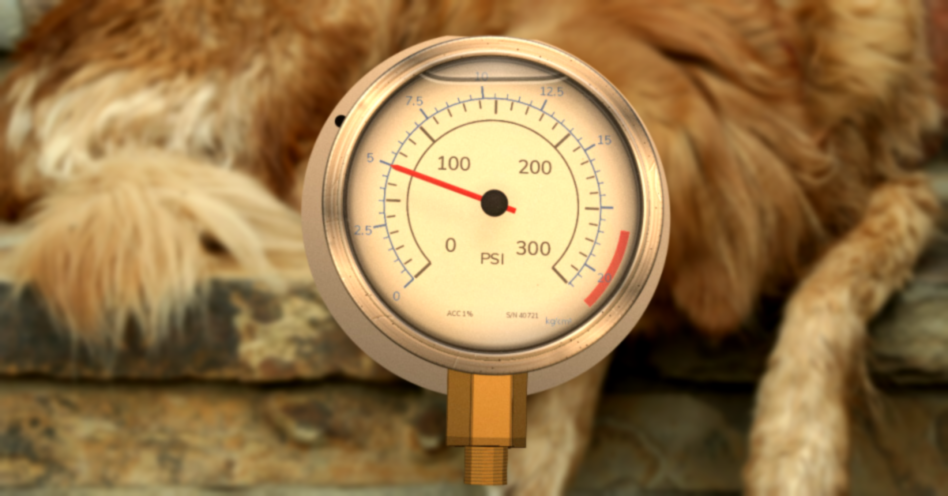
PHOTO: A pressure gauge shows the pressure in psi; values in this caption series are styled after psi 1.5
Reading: psi 70
